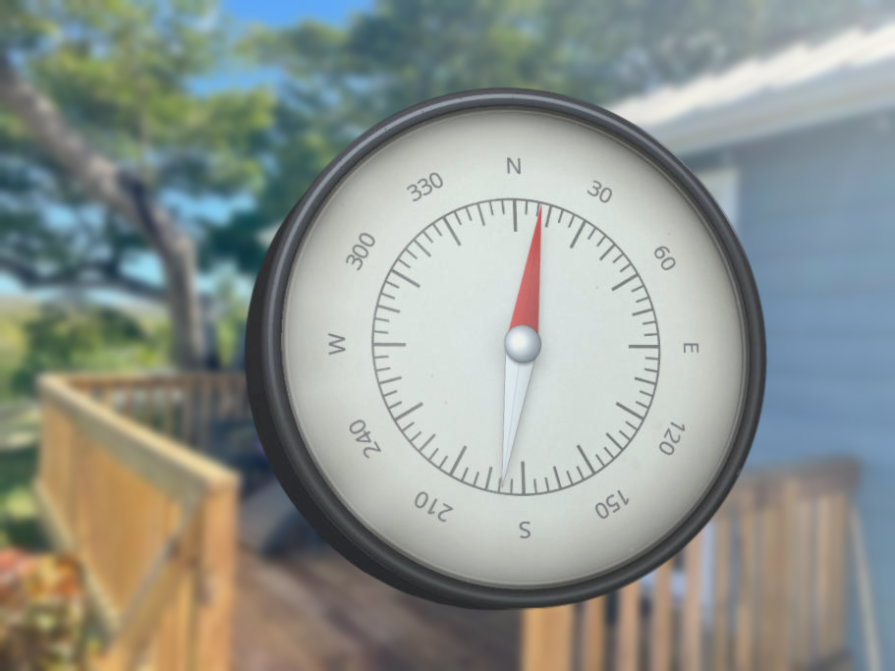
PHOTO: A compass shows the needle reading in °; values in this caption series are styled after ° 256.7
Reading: ° 10
